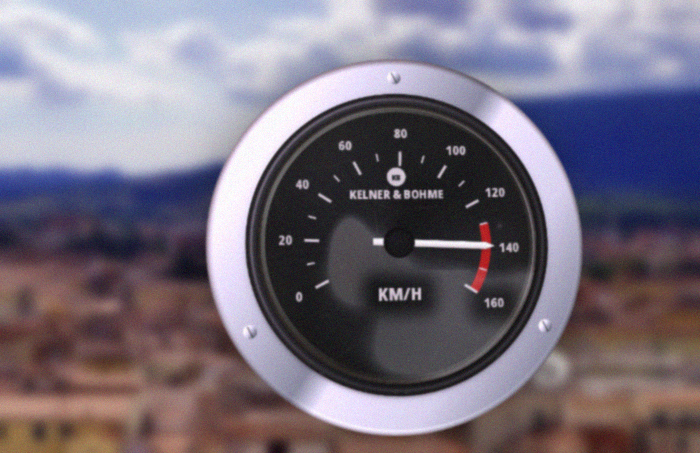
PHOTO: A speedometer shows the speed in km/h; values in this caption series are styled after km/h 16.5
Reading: km/h 140
